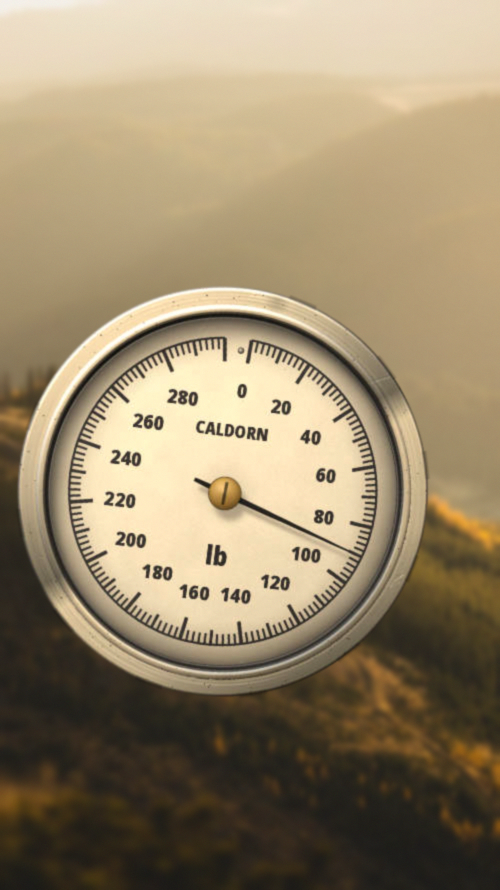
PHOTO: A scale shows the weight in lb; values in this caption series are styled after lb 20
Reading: lb 90
